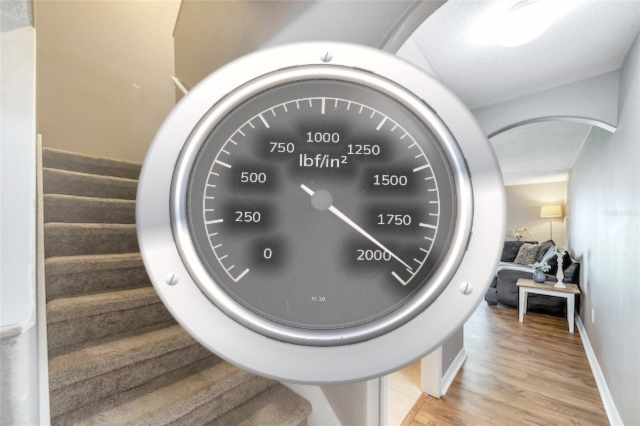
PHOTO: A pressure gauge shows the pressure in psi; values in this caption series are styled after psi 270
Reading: psi 1950
